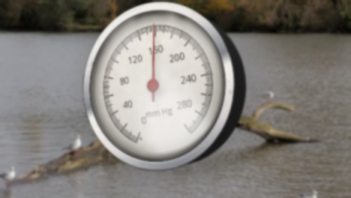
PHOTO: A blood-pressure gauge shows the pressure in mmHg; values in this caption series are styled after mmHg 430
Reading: mmHg 160
